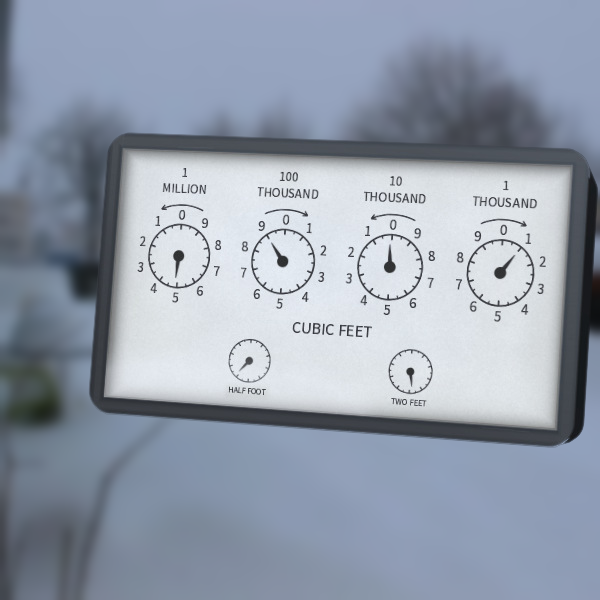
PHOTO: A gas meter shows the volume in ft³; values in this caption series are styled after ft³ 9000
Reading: ft³ 490100
